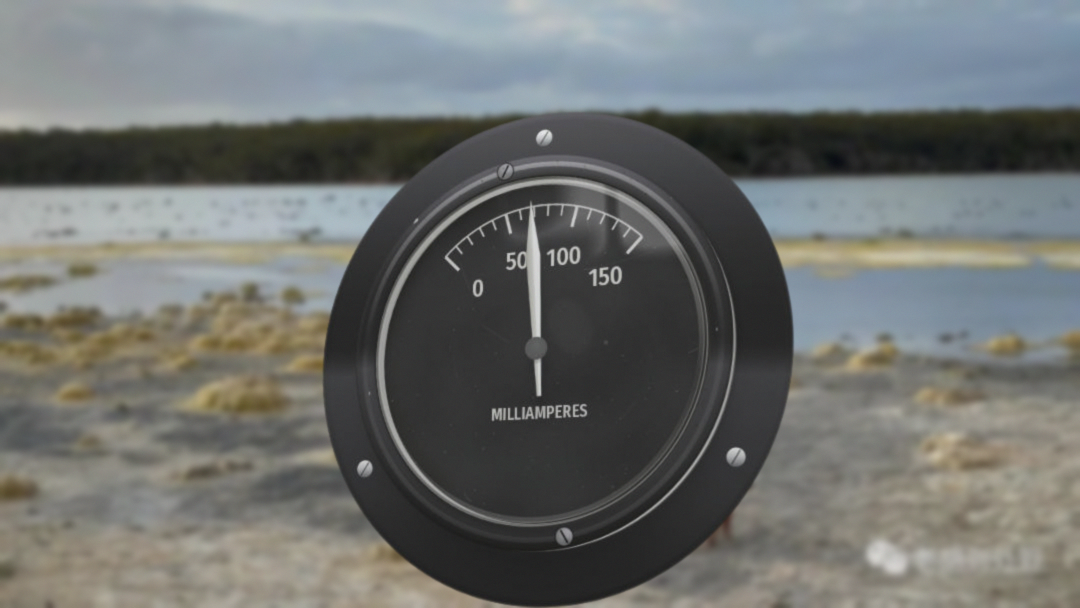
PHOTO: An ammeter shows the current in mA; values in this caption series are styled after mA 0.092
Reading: mA 70
